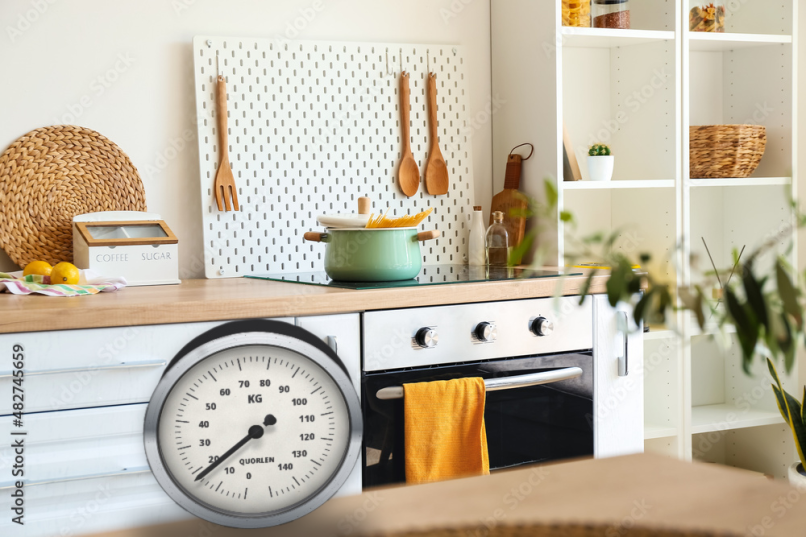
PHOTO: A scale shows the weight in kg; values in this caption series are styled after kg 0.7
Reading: kg 18
